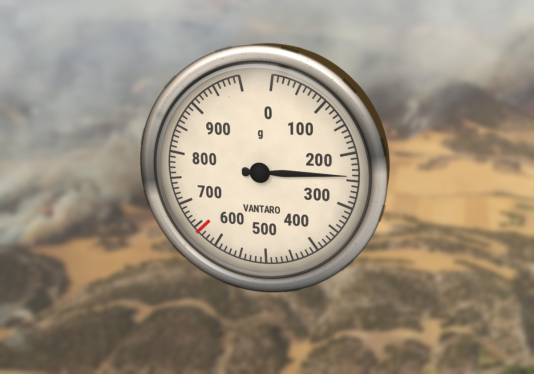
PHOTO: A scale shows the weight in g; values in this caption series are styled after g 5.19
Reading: g 240
